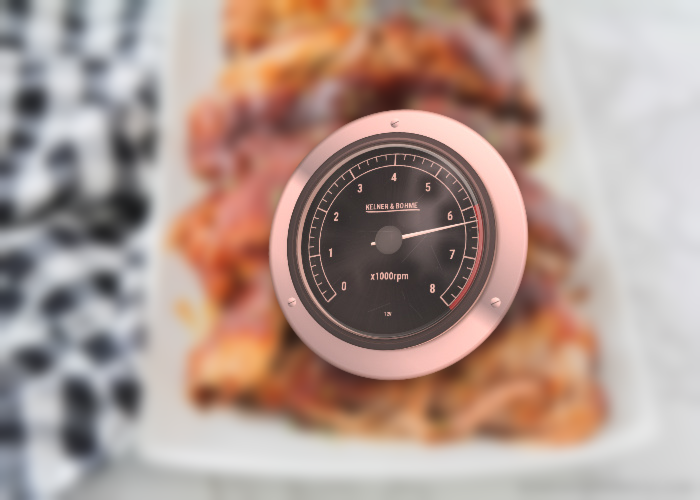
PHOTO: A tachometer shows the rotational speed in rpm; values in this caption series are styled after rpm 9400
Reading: rpm 6300
